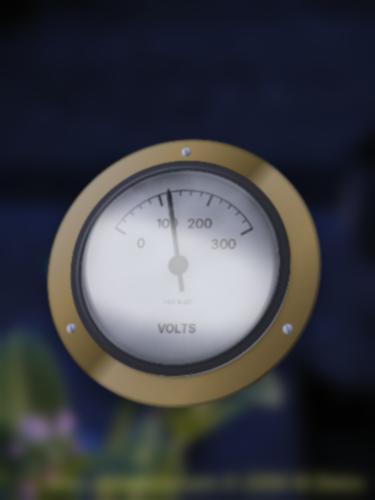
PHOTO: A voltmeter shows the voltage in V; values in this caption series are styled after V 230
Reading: V 120
